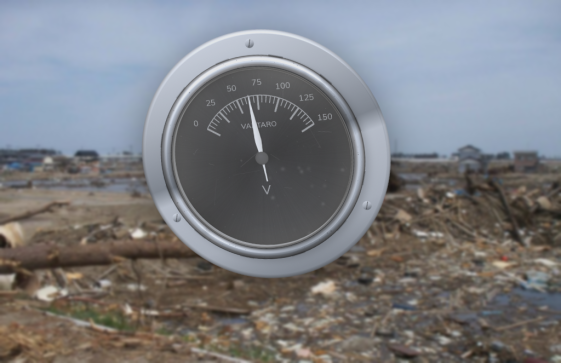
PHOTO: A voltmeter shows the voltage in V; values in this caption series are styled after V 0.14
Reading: V 65
